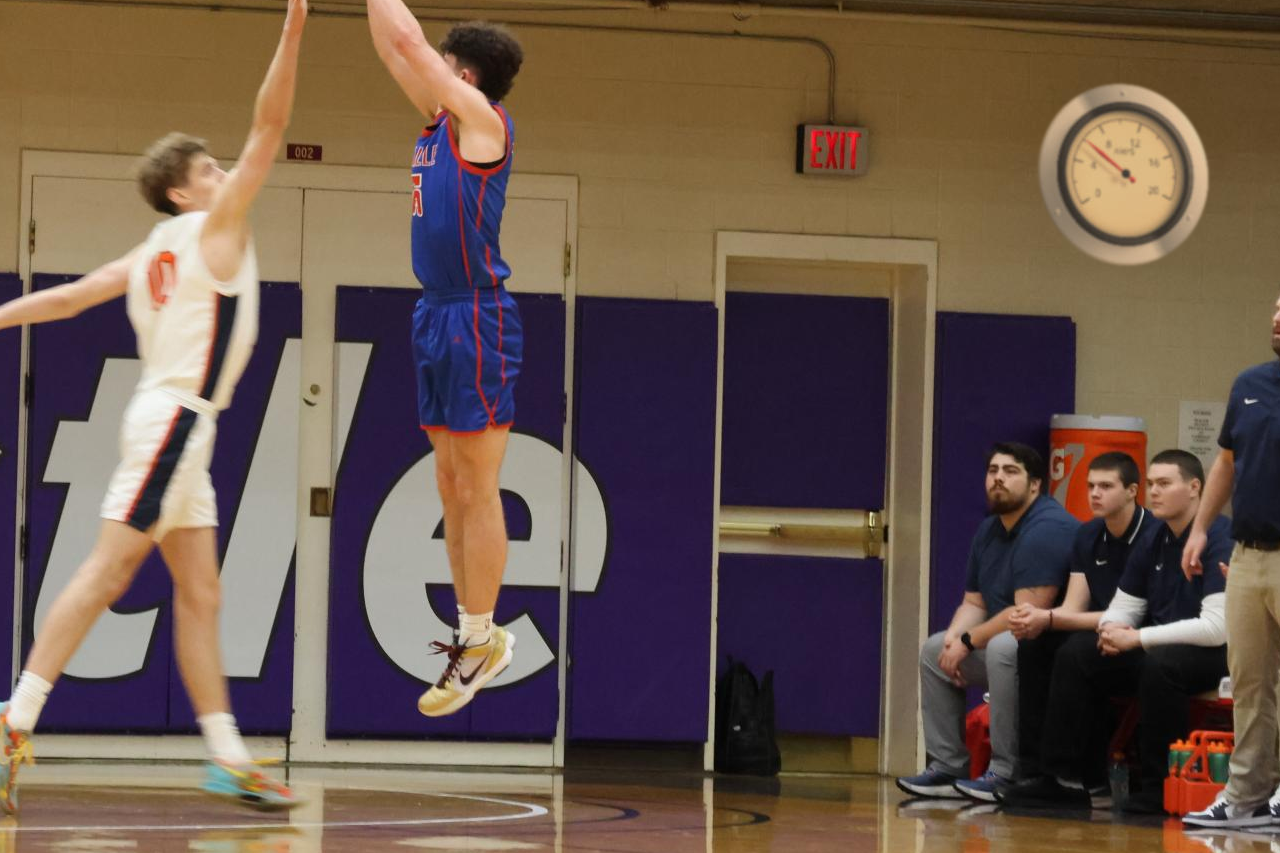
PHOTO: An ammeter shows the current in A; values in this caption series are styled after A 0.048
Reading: A 6
